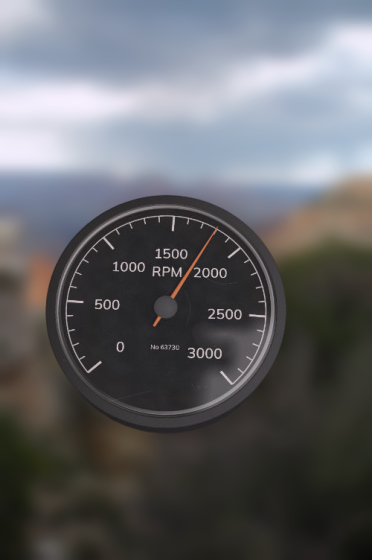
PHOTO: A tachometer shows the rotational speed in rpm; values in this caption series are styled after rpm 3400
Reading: rpm 1800
